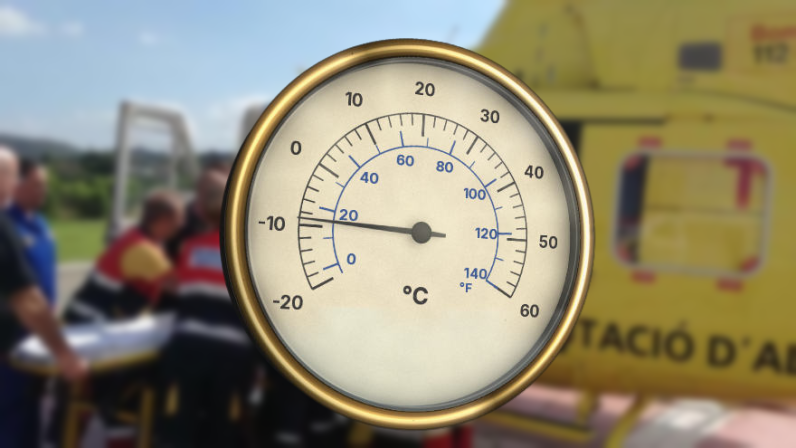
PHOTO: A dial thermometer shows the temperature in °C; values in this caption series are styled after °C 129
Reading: °C -9
